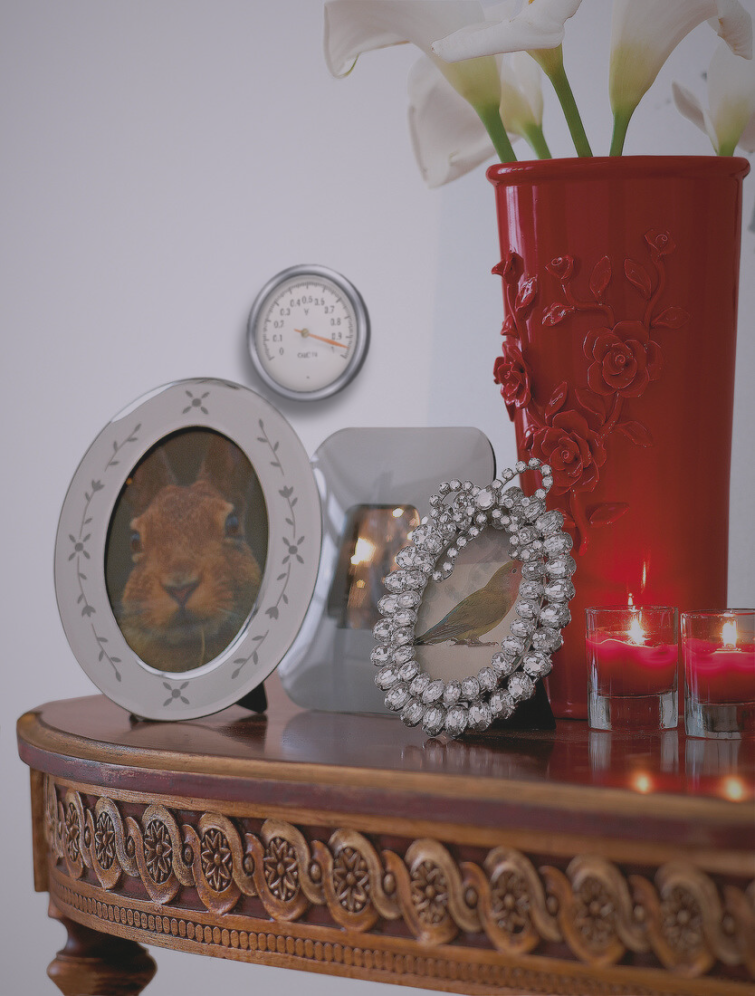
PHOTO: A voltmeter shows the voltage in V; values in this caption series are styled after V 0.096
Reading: V 0.95
